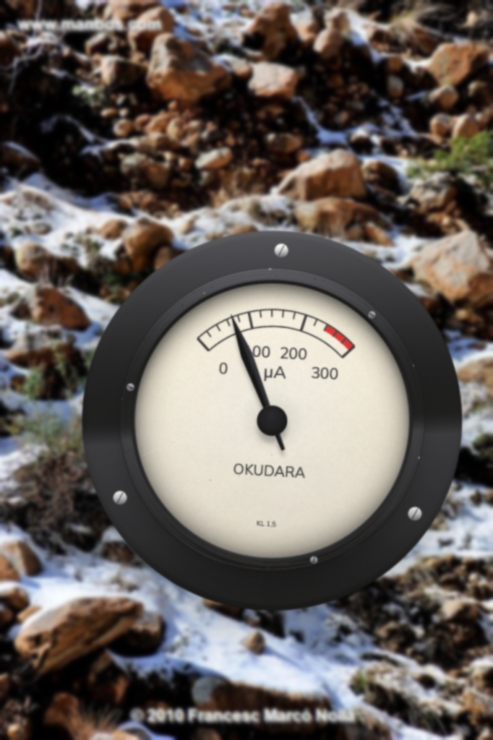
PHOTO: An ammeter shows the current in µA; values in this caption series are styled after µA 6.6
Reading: µA 70
